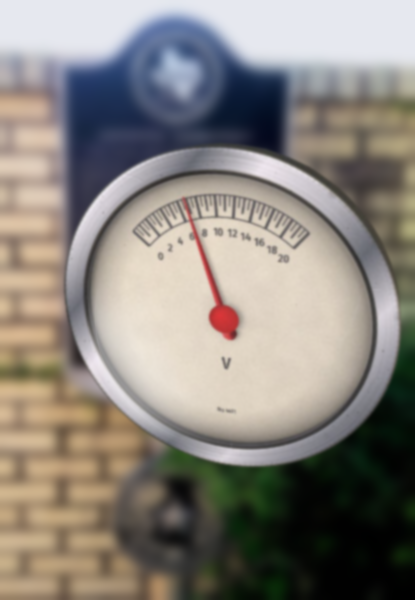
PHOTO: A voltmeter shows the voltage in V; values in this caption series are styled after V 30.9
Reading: V 7
